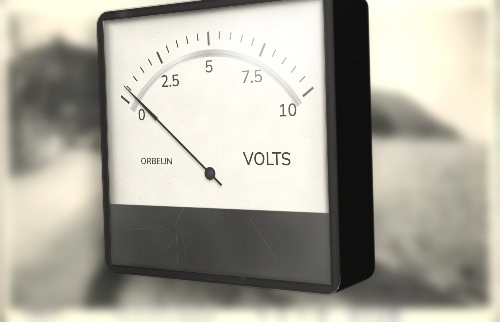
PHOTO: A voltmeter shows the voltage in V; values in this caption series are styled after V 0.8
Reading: V 0.5
